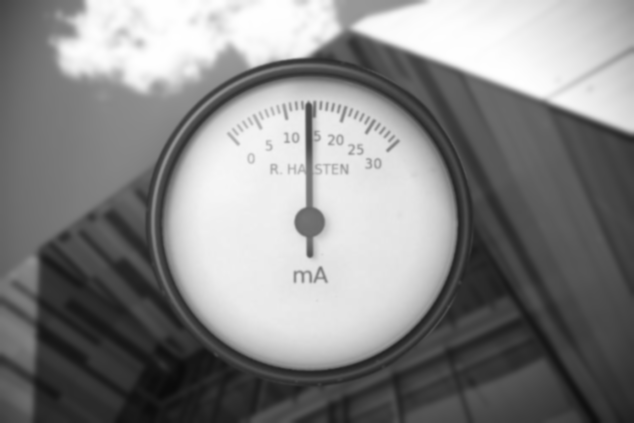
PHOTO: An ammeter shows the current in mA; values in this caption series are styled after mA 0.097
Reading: mA 14
